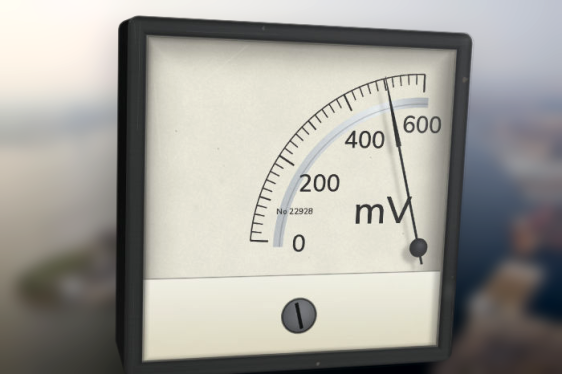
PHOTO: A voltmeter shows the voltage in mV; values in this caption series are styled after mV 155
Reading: mV 500
